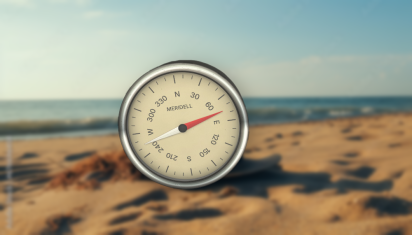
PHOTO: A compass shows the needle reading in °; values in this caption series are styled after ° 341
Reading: ° 75
